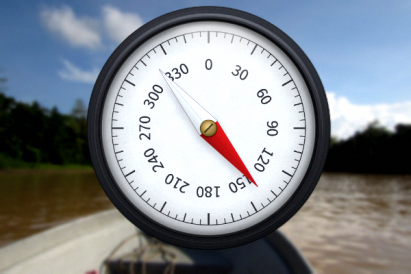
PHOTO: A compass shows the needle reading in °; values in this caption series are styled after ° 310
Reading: ° 140
